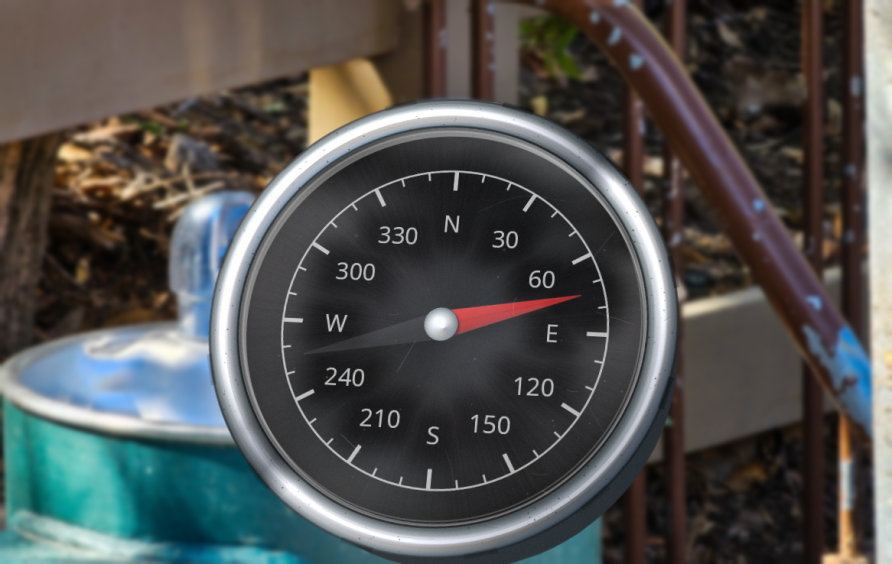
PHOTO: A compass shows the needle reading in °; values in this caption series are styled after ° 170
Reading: ° 75
